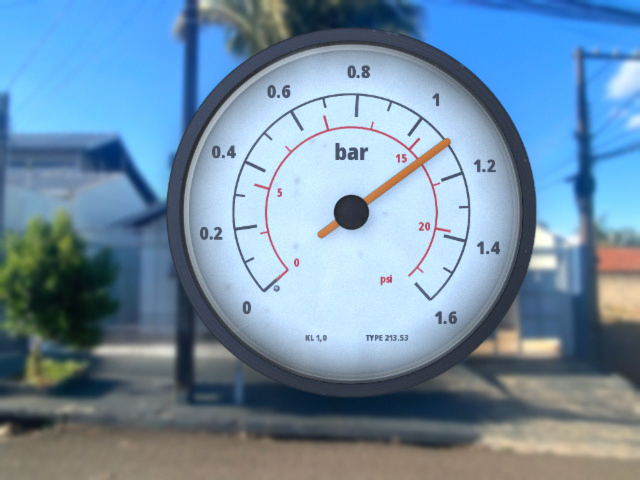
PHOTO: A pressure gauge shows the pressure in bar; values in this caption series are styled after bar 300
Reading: bar 1.1
